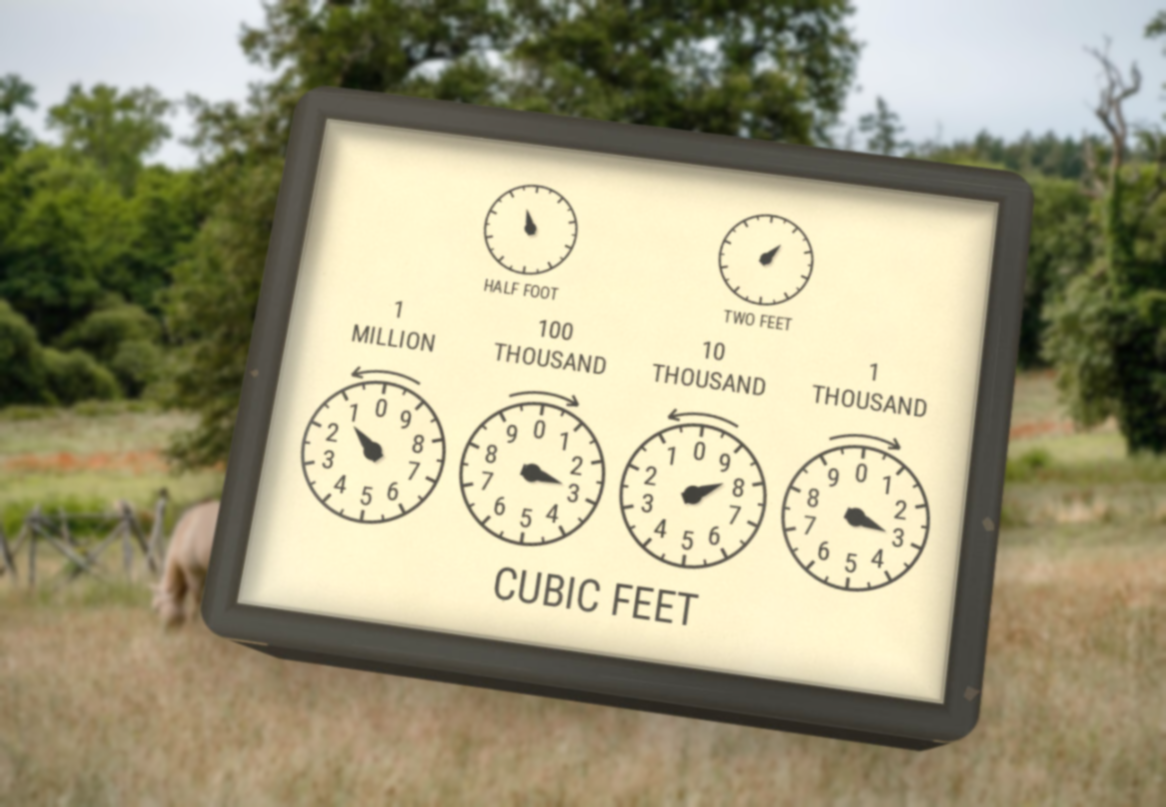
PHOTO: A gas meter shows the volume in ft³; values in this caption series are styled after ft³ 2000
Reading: ft³ 128300
